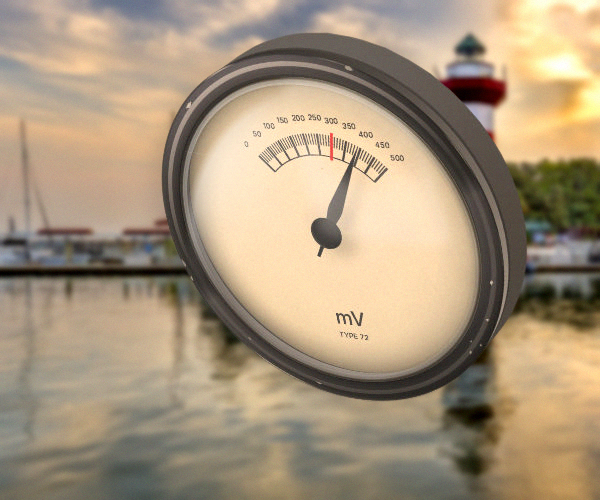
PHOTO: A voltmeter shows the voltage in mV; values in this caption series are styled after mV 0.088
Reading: mV 400
